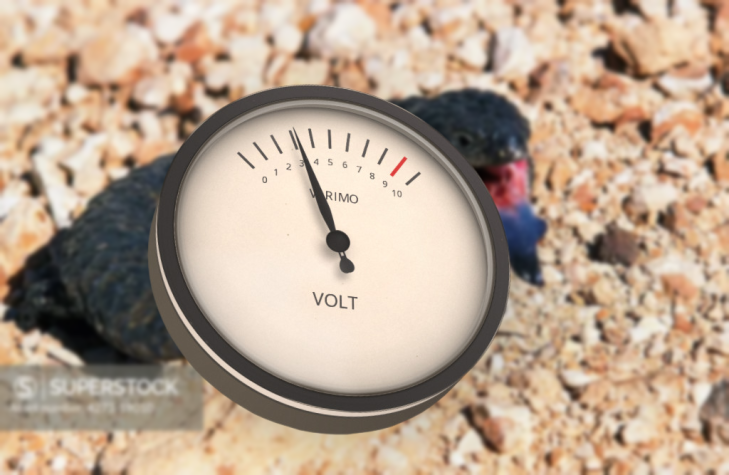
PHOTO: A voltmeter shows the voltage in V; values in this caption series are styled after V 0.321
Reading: V 3
